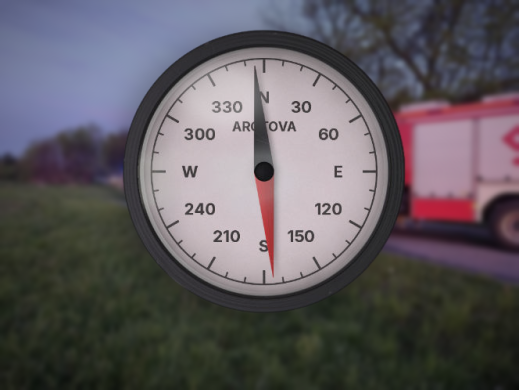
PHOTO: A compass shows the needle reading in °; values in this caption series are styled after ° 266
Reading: ° 175
